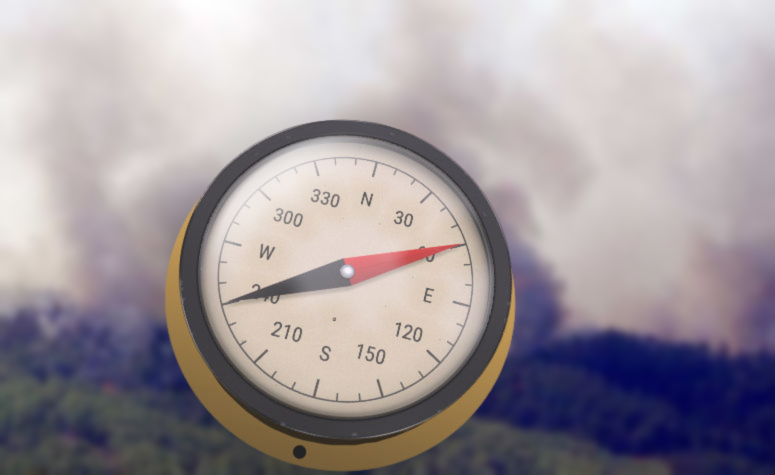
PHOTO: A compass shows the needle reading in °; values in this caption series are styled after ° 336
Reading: ° 60
